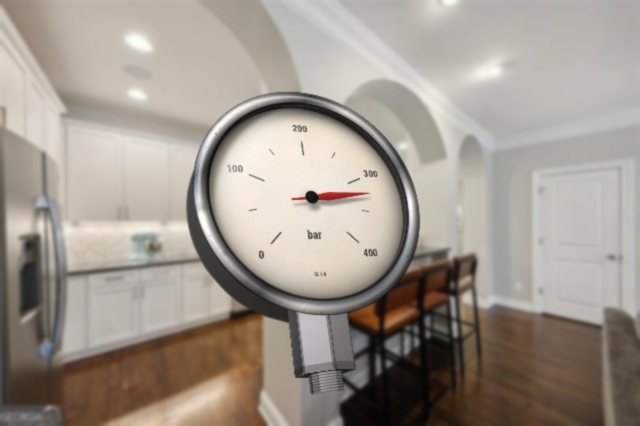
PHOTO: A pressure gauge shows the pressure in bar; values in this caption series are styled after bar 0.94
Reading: bar 325
